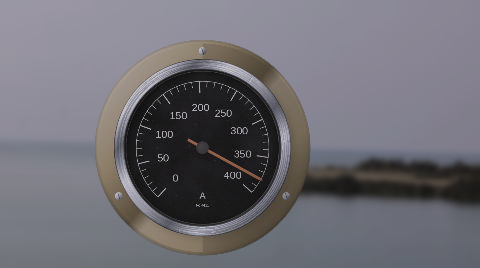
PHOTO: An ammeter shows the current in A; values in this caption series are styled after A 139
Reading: A 380
